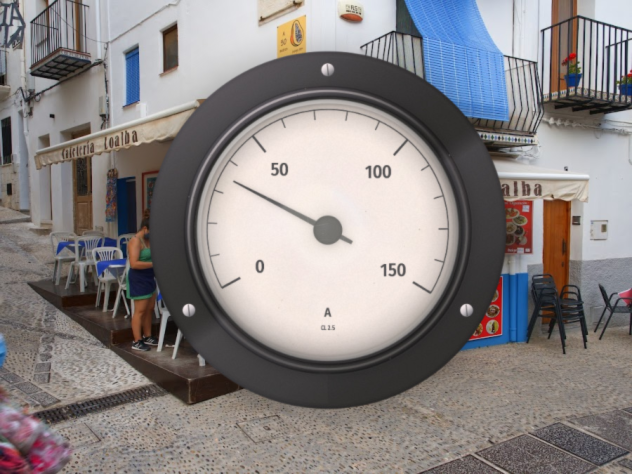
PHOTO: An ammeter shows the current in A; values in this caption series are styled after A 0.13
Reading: A 35
